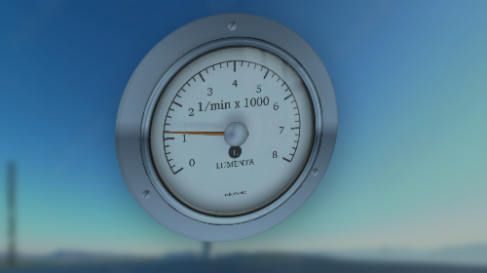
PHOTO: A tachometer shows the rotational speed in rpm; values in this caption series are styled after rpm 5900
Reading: rpm 1200
